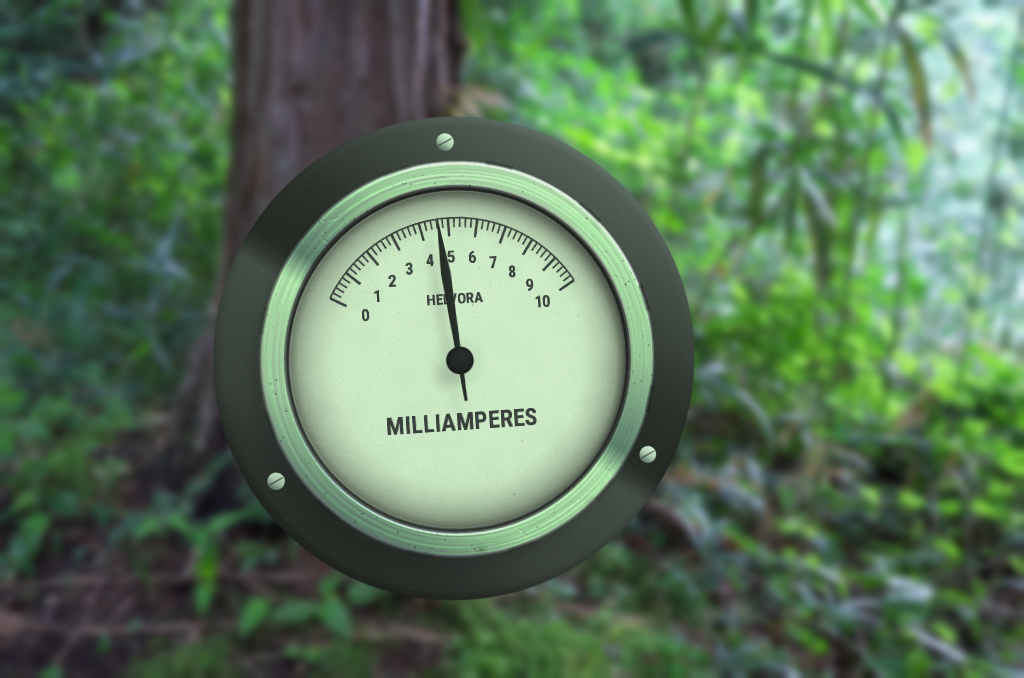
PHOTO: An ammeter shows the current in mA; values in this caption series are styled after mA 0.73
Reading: mA 4.6
